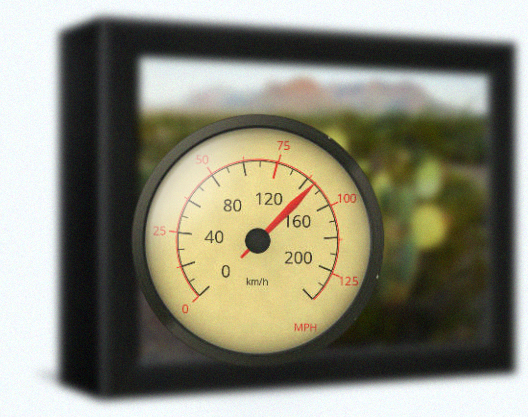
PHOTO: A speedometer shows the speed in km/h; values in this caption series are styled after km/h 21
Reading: km/h 145
